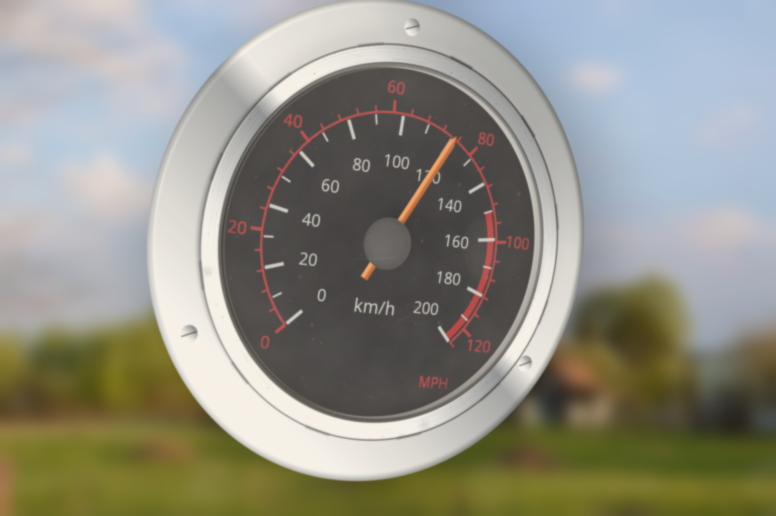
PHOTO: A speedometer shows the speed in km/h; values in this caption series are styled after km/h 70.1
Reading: km/h 120
